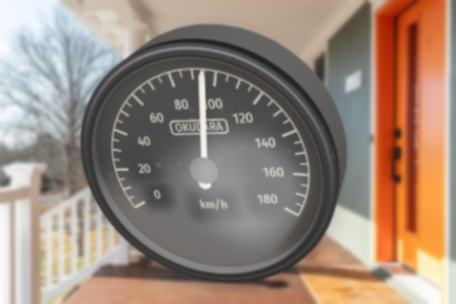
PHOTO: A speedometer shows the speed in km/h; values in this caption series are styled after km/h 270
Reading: km/h 95
